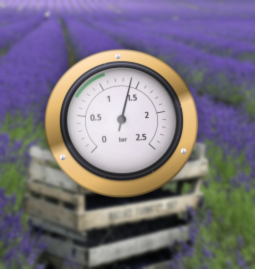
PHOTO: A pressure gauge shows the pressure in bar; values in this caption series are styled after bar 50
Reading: bar 1.4
